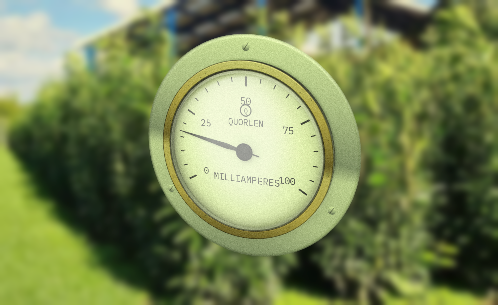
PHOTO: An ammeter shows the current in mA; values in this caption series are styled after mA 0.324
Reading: mA 17.5
